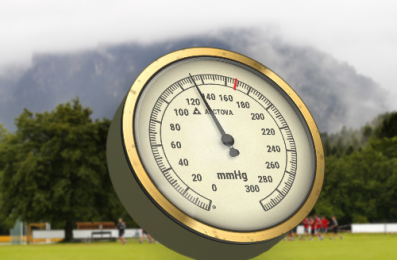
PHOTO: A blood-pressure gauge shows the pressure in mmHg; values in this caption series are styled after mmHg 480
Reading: mmHg 130
